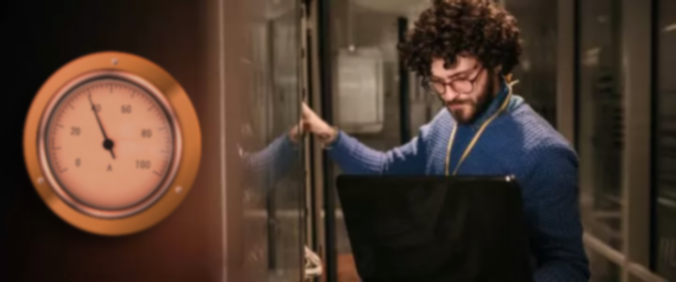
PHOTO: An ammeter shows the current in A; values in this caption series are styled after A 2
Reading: A 40
